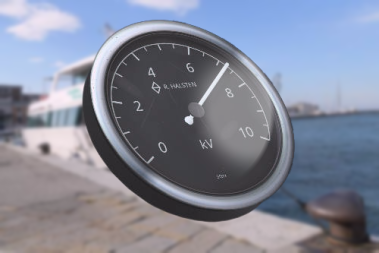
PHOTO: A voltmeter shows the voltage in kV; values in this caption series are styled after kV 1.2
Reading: kV 7.25
